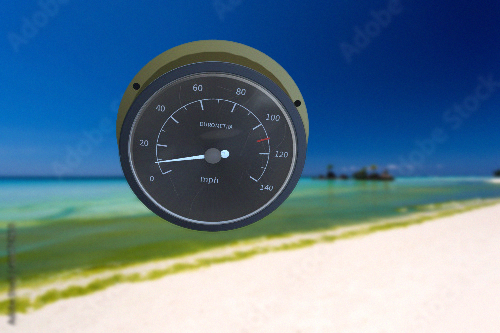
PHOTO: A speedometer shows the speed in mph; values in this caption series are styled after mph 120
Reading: mph 10
